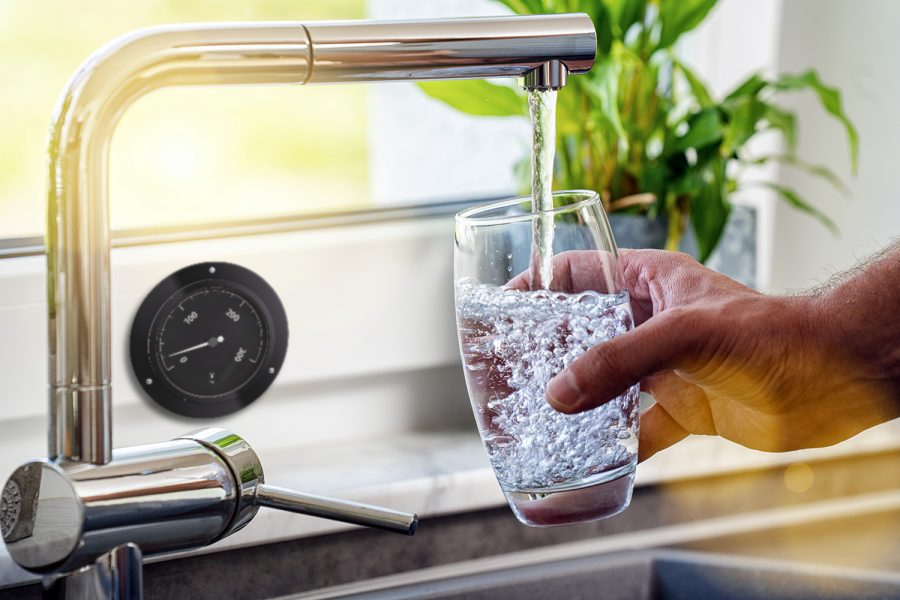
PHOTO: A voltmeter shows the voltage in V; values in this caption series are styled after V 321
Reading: V 20
